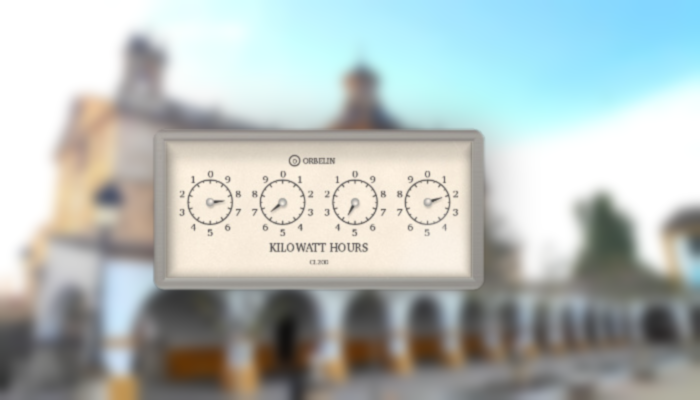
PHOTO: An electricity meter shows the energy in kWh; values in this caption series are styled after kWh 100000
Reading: kWh 7642
